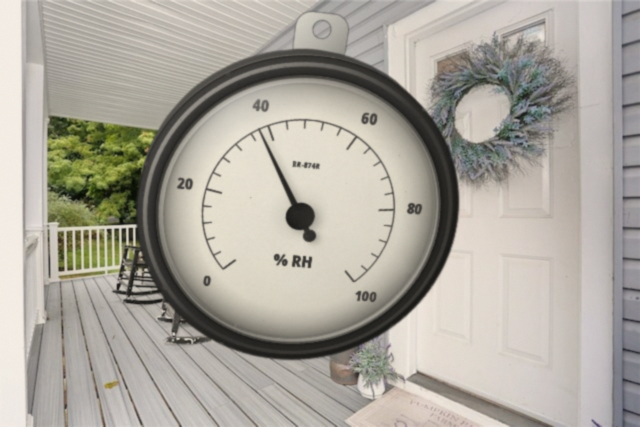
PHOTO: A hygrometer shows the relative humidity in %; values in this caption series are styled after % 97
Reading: % 38
